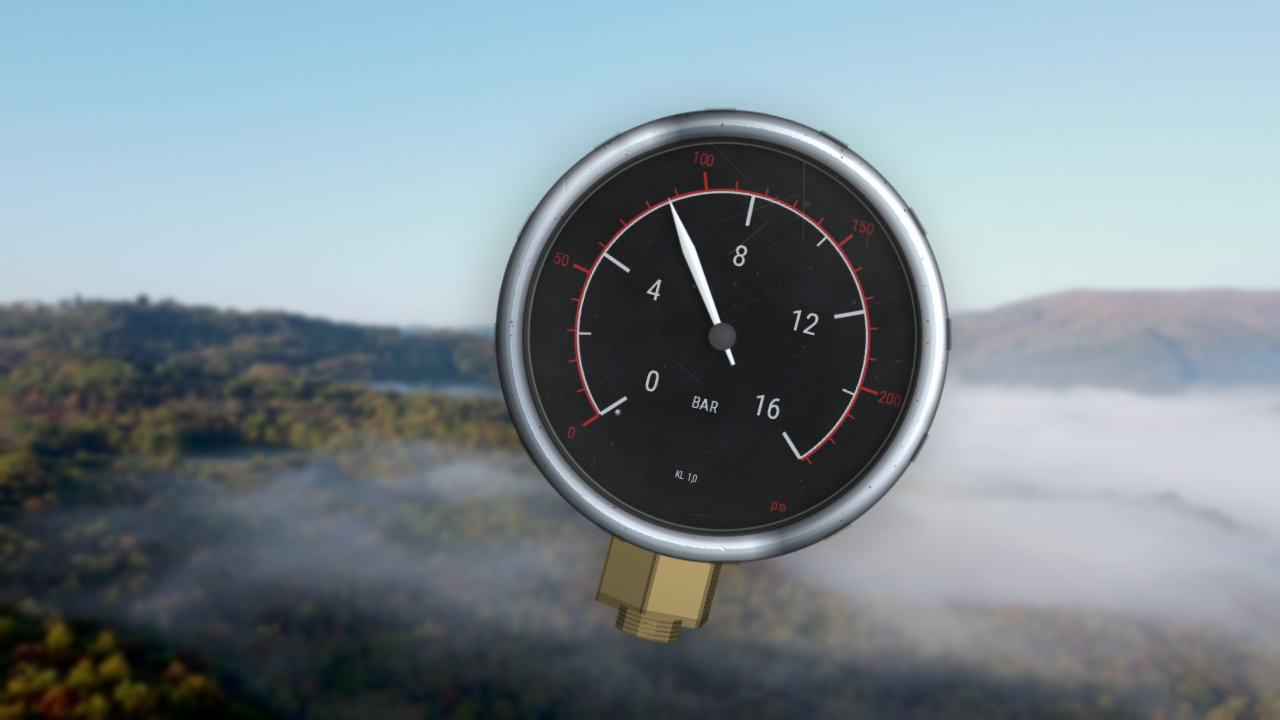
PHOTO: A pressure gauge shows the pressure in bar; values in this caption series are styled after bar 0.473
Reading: bar 6
